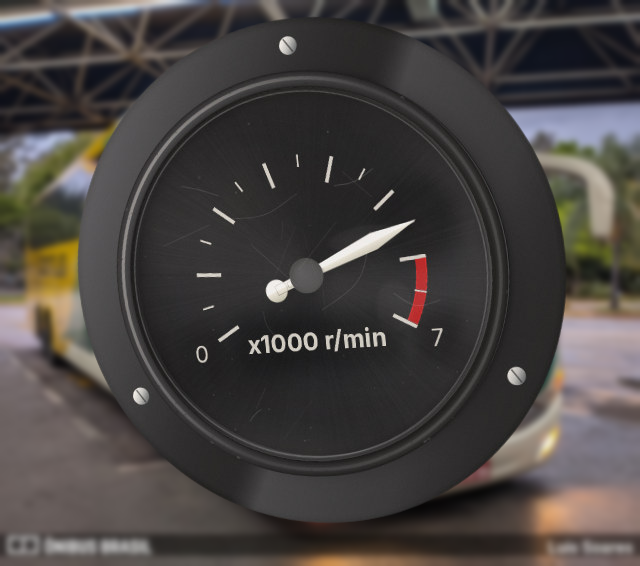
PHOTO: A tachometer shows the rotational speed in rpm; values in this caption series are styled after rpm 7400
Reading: rpm 5500
